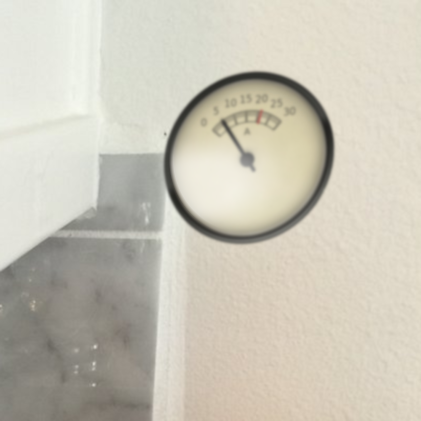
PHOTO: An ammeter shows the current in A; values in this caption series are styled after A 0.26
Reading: A 5
